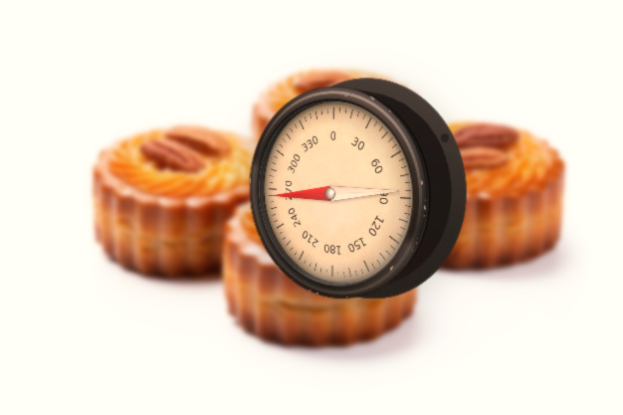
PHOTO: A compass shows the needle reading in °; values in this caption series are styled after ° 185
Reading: ° 265
